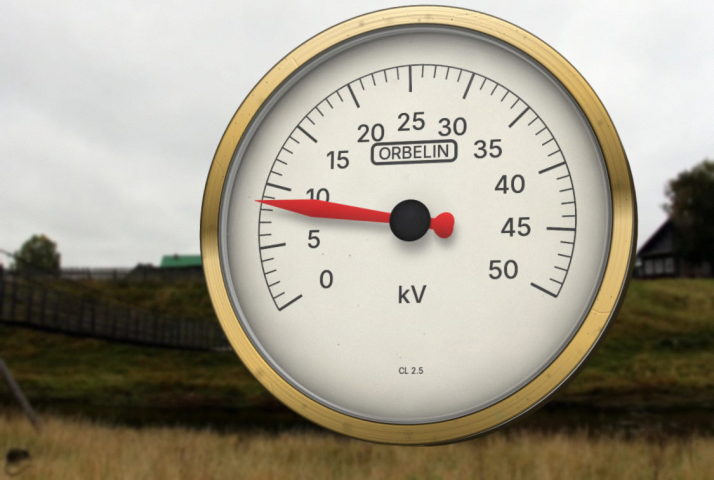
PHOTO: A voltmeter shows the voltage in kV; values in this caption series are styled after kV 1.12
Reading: kV 8.5
